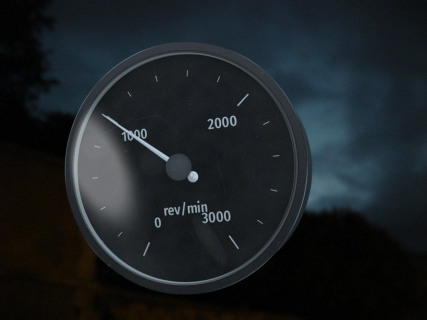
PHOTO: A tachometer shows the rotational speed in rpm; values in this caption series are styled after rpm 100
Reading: rpm 1000
